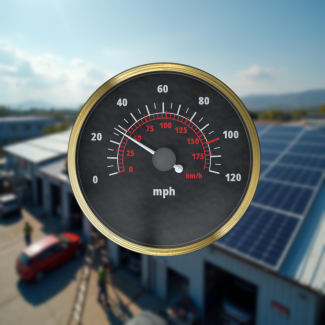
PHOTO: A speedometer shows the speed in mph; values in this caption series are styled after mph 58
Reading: mph 27.5
